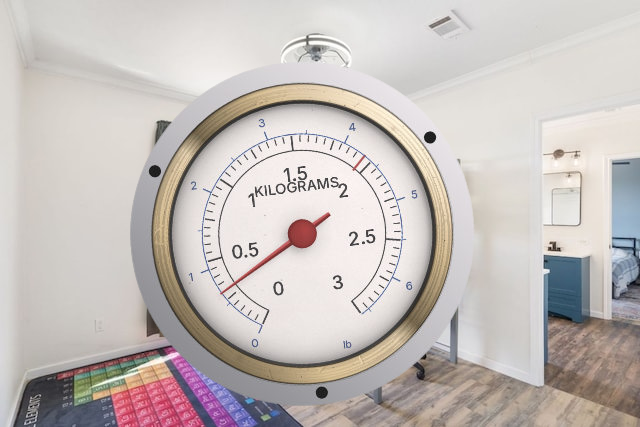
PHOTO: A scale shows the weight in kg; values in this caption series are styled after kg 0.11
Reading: kg 0.3
